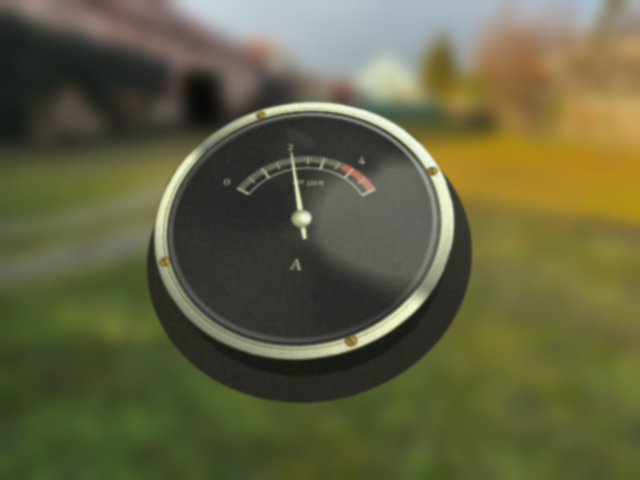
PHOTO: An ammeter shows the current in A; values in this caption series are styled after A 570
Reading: A 2
